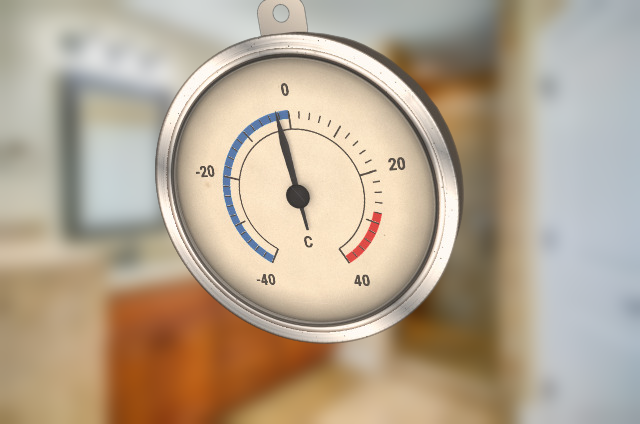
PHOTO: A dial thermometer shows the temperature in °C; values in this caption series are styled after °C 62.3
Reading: °C -2
